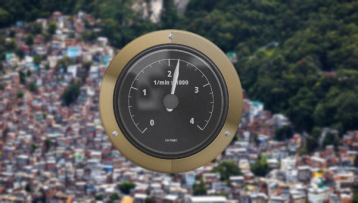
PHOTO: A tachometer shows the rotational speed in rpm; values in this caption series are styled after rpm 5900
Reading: rpm 2200
